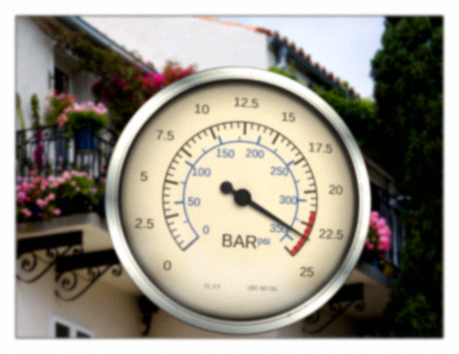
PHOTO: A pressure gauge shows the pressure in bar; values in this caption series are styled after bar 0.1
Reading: bar 23.5
